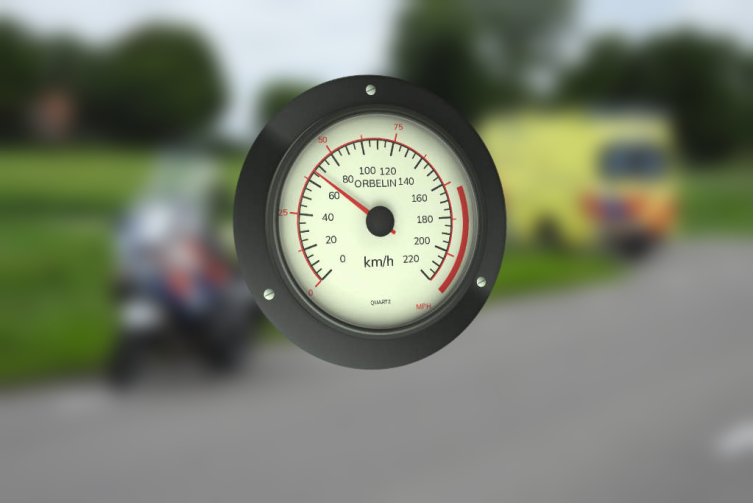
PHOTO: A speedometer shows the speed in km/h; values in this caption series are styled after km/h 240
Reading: km/h 65
